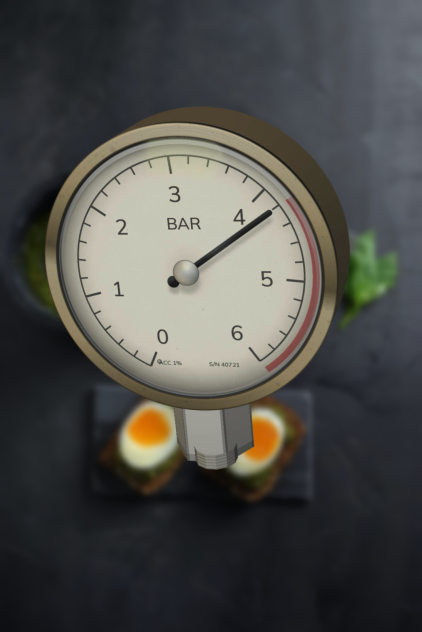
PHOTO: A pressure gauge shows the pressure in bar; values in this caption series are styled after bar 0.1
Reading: bar 4.2
